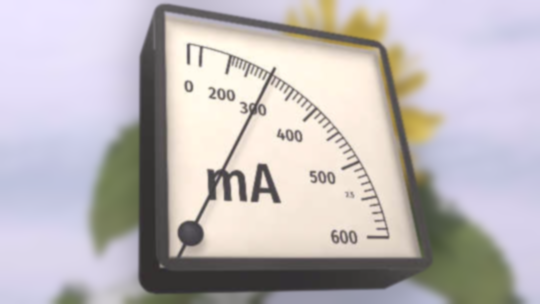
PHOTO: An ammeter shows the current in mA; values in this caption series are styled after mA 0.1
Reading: mA 300
